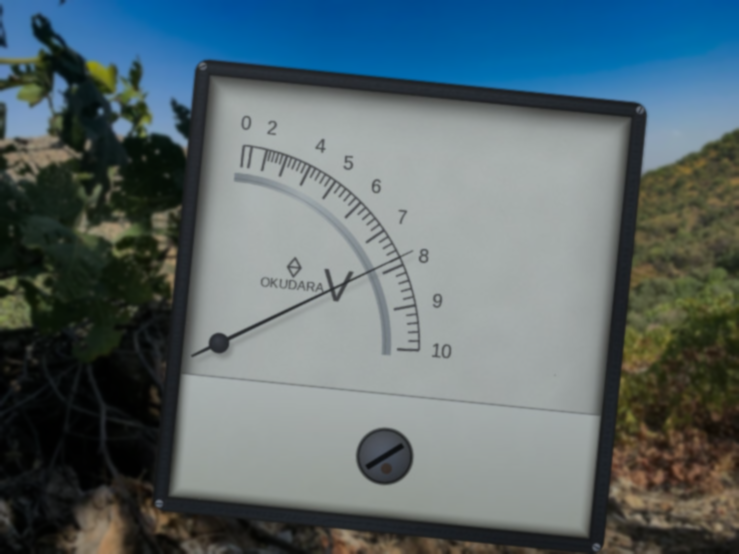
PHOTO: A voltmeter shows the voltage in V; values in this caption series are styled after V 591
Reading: V 7.8
